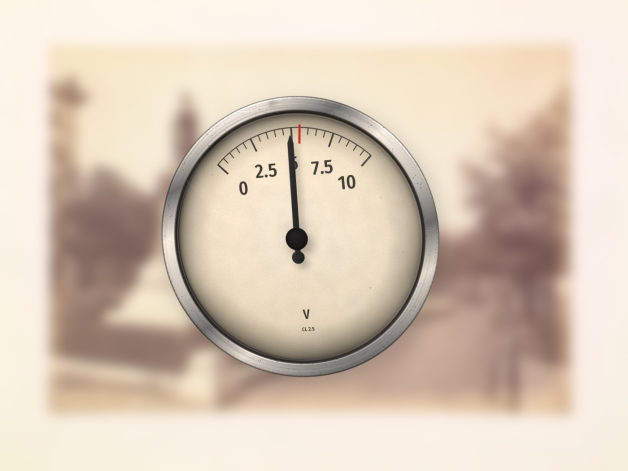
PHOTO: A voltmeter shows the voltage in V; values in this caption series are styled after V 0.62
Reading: V 5
